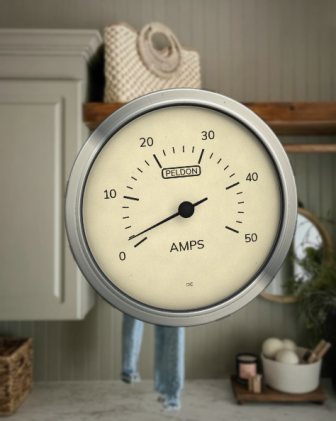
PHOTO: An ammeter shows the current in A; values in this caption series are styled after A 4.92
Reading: A 2
